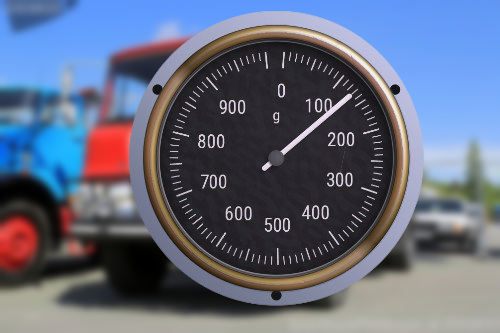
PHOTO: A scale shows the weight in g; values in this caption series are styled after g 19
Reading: g 130
